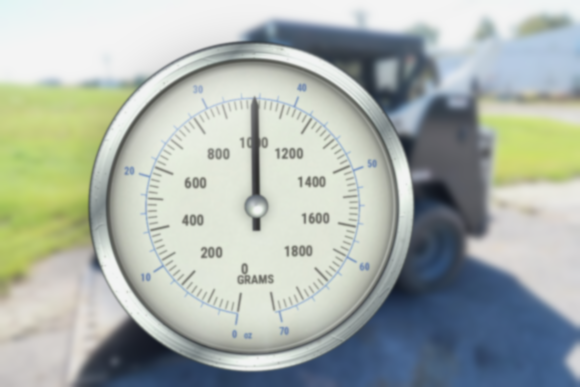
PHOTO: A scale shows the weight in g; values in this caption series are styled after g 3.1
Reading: g 1000
